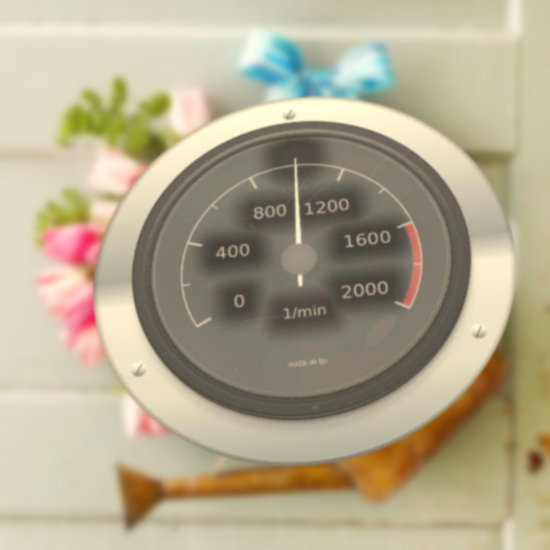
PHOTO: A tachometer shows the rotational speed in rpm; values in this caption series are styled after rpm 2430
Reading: rpm 1000
